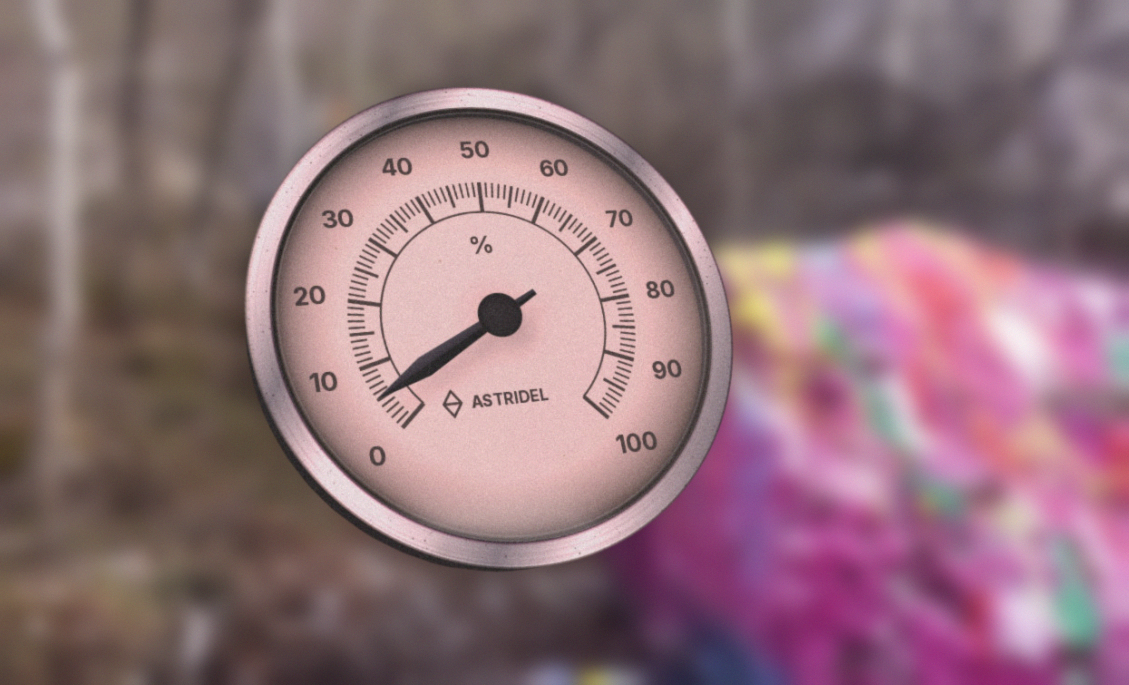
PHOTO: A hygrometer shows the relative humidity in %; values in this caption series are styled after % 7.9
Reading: % 5
